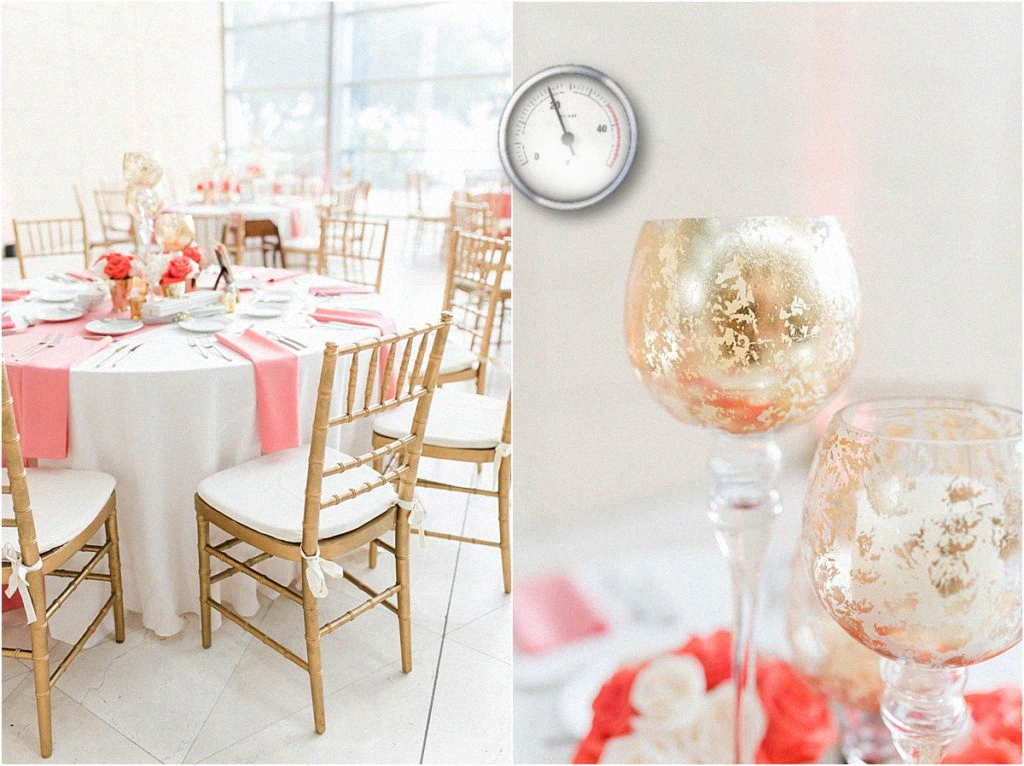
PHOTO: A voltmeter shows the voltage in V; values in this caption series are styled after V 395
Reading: V 20
